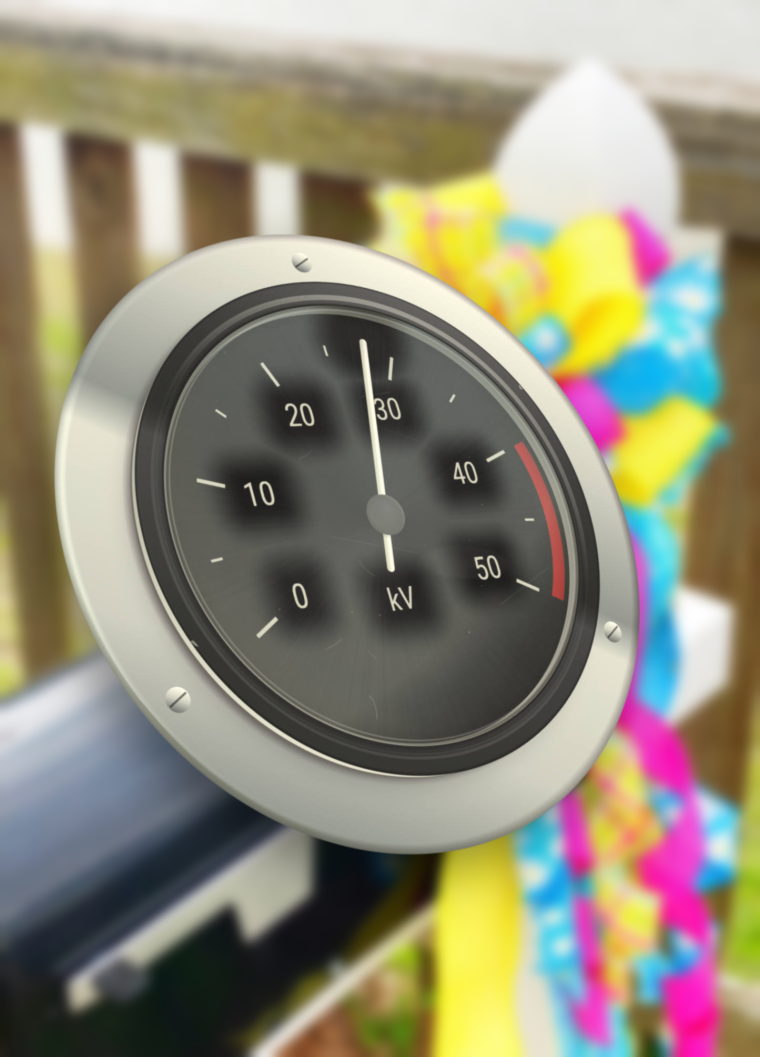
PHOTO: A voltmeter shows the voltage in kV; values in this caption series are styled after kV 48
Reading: kV 27.5
